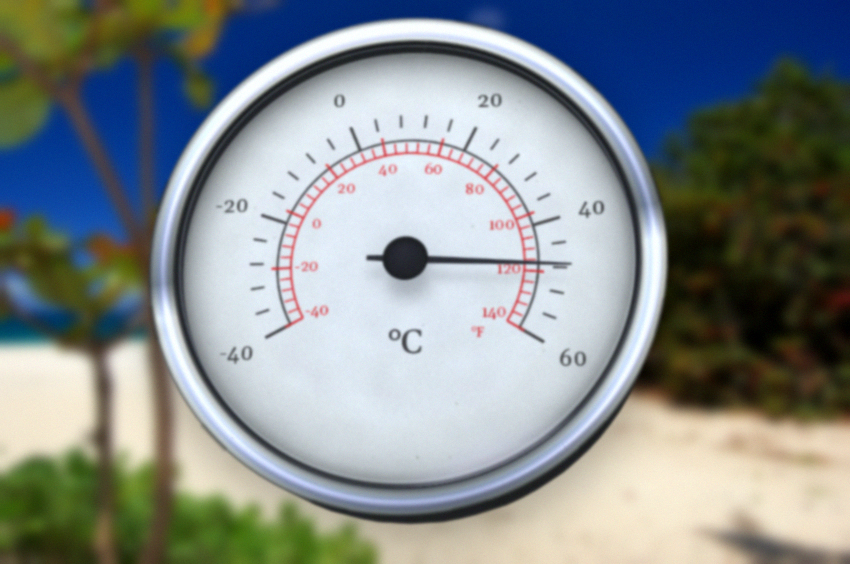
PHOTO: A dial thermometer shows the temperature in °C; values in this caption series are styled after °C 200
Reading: °C 48
